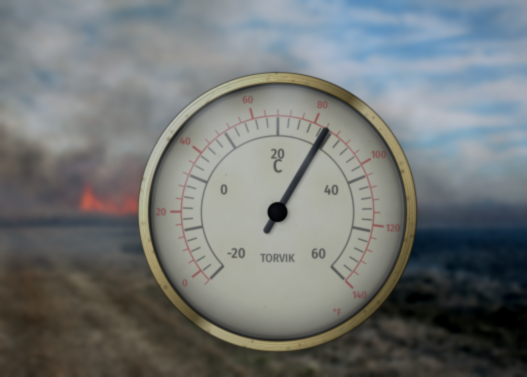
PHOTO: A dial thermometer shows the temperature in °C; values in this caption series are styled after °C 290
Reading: °C 29
